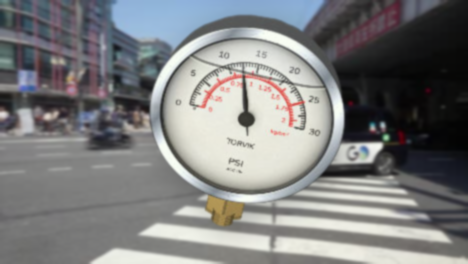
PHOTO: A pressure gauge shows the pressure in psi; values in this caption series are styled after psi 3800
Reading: psi 12.5
